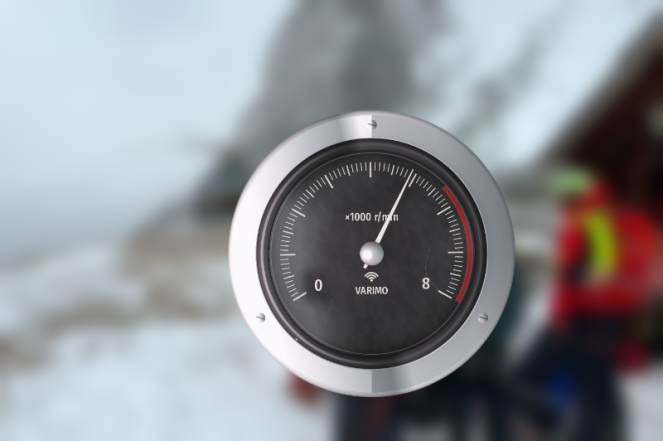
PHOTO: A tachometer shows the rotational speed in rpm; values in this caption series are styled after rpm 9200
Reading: rpm 4900
